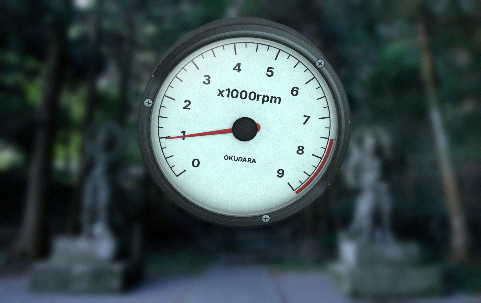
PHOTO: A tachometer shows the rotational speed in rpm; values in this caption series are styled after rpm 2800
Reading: rpm 1000
